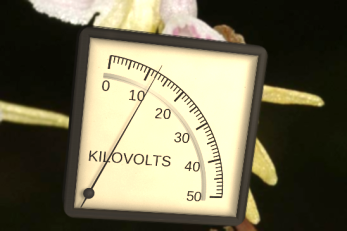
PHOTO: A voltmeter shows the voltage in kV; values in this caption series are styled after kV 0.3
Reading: kV 12
